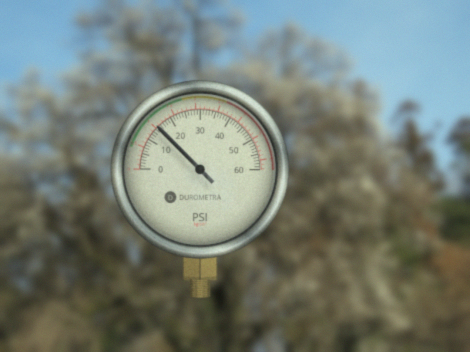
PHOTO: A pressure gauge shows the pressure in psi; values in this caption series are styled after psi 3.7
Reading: psi 15
